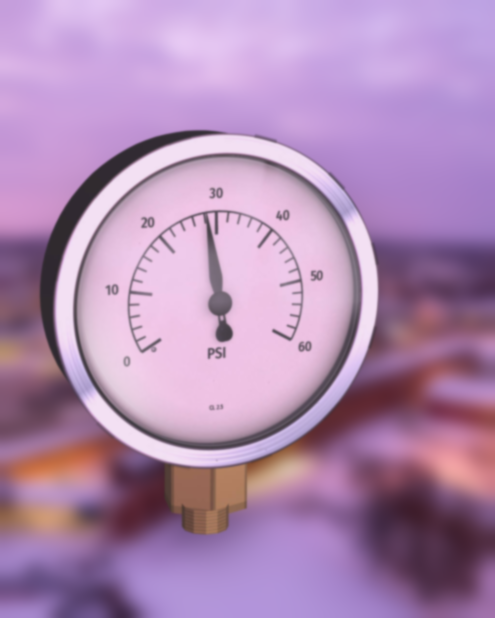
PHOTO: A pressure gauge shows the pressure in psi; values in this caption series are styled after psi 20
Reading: psi 28
